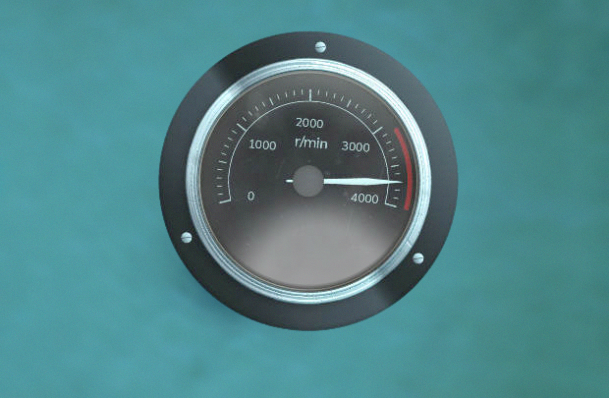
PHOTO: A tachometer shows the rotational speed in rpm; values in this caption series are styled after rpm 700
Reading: rpm 3700
